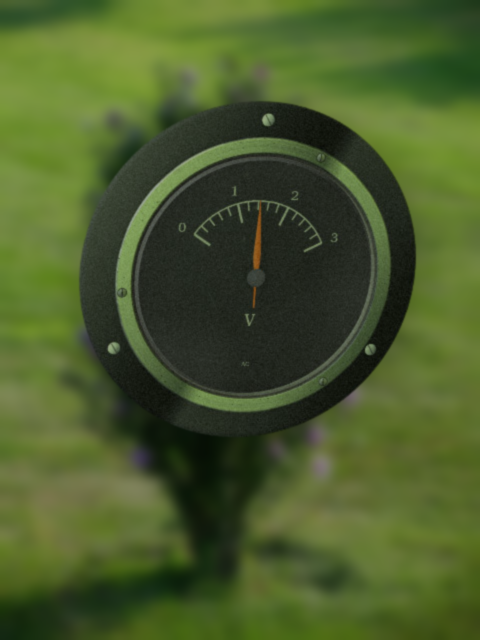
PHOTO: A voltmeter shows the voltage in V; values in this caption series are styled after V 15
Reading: V 1.4
